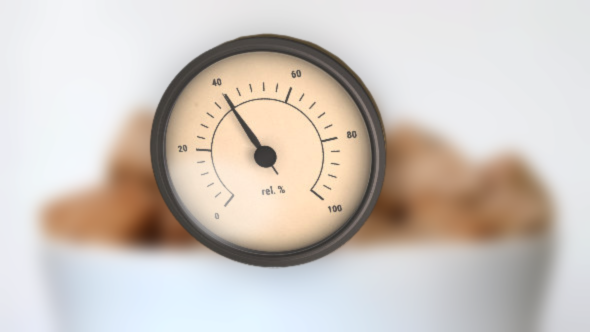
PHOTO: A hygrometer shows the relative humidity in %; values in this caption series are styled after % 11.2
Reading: % 40
